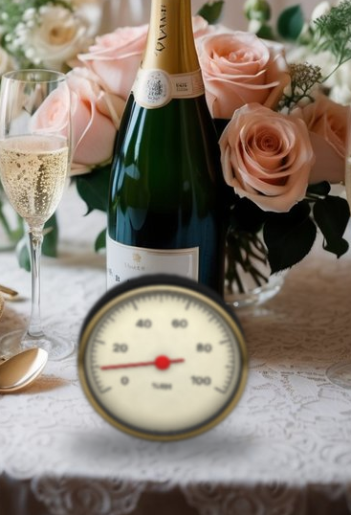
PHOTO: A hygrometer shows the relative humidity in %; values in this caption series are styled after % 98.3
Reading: % 10
